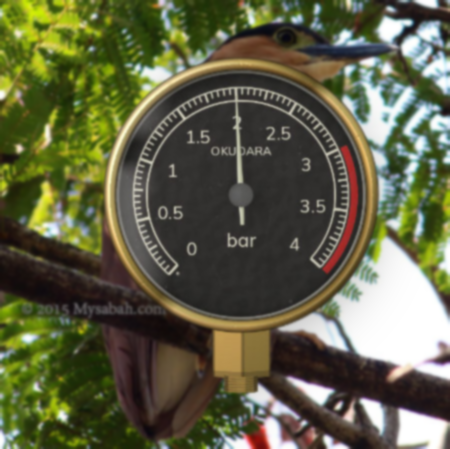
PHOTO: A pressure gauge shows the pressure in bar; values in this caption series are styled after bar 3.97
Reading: bar 2
